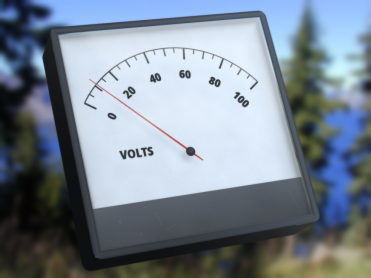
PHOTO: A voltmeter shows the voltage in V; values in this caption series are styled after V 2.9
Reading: V 10
